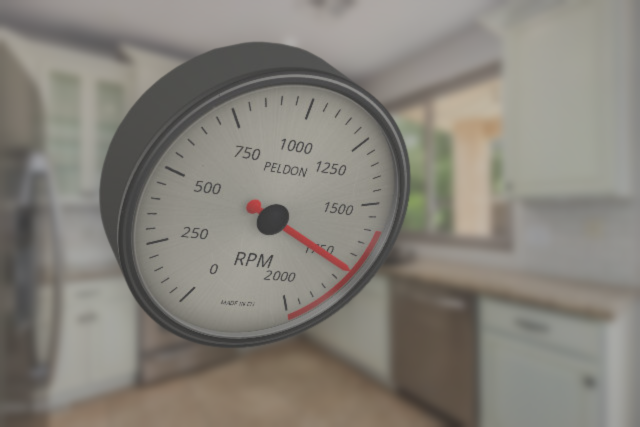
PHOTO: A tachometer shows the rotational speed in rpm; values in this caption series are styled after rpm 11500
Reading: rpm 1750
